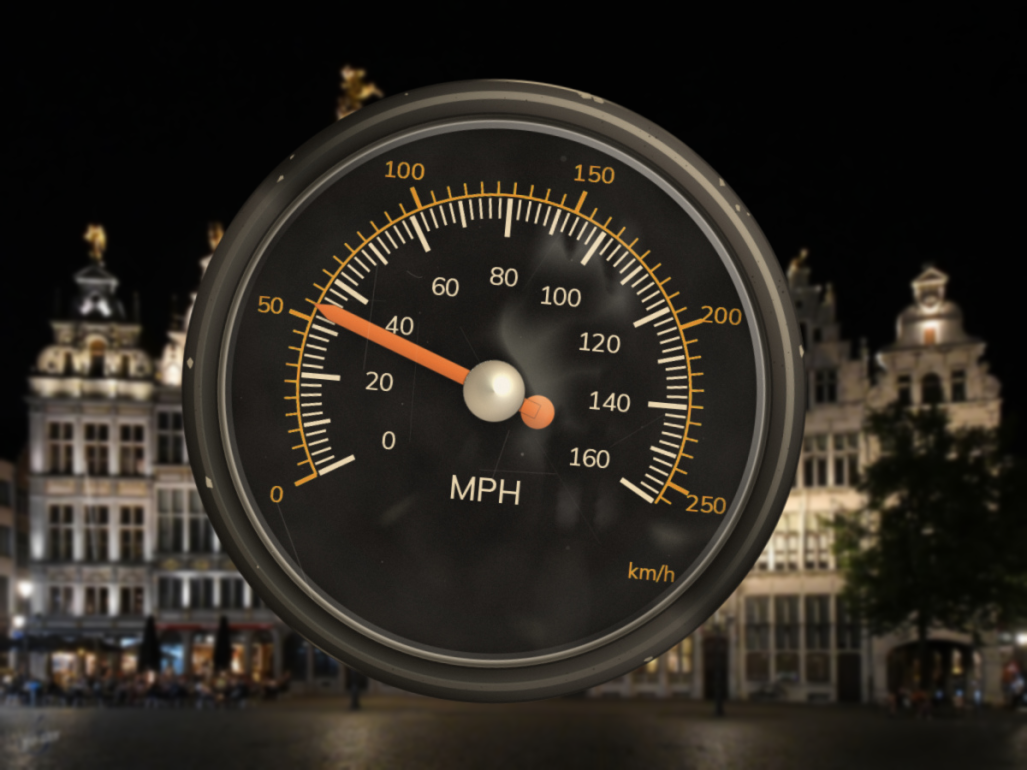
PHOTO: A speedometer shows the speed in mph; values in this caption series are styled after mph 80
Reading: mph 34
